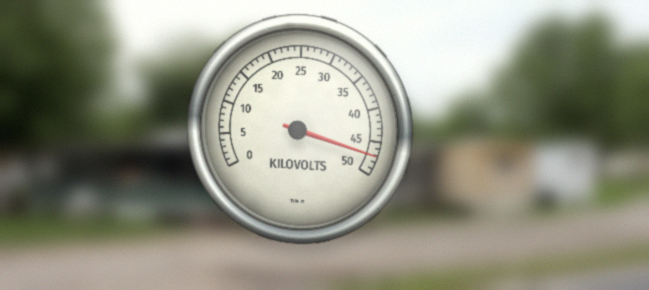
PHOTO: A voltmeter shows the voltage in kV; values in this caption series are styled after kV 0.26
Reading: kV 47
